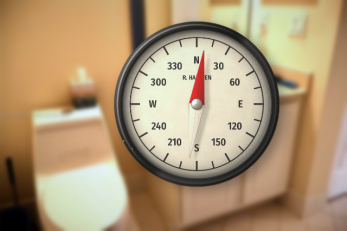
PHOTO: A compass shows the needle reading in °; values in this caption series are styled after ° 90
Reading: ° 7.5
